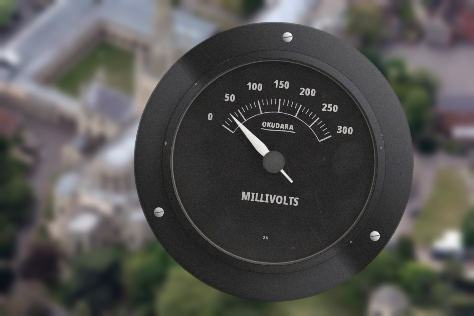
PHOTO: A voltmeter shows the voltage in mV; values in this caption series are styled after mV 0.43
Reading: mV 30
